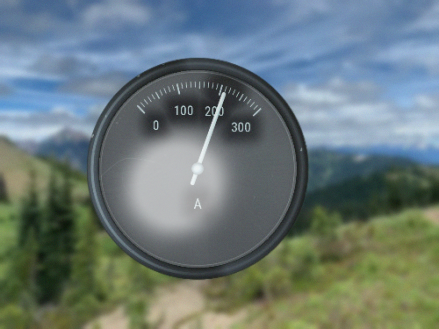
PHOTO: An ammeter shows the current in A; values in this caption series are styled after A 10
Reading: A 210
